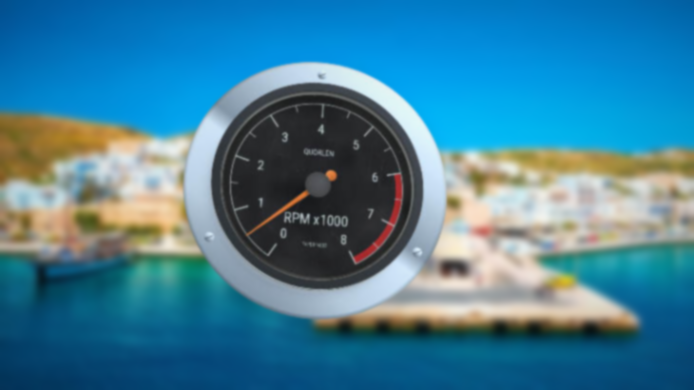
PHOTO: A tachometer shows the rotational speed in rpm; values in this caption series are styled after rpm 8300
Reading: rpm 500
